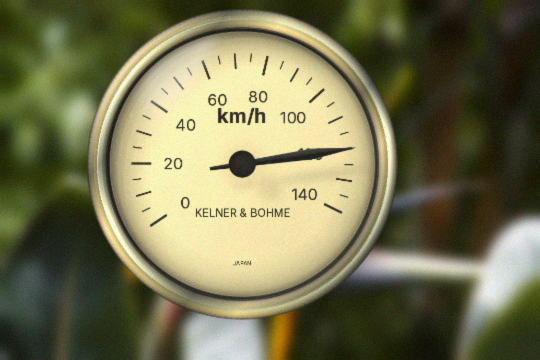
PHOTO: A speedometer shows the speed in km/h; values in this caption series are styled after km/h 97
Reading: km/h 120
